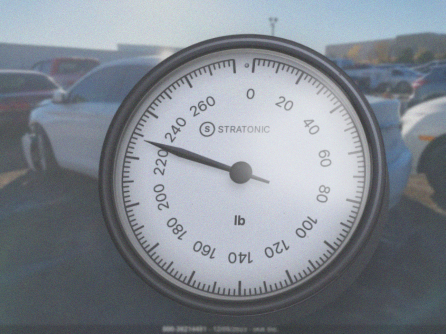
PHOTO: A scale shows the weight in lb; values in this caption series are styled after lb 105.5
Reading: lb 228
